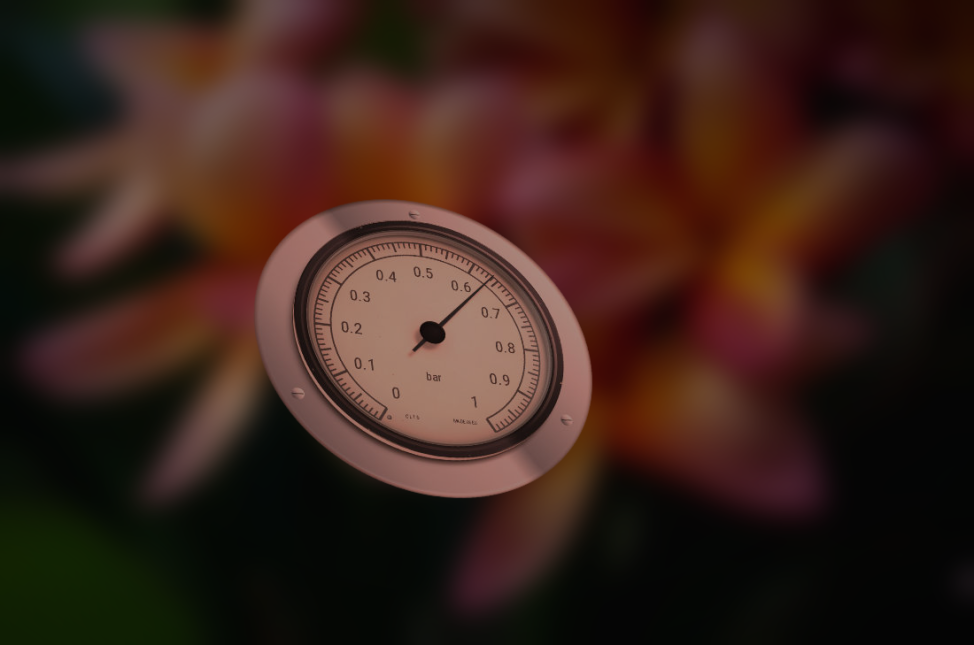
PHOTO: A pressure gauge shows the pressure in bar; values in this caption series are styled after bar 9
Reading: bar 0.64
